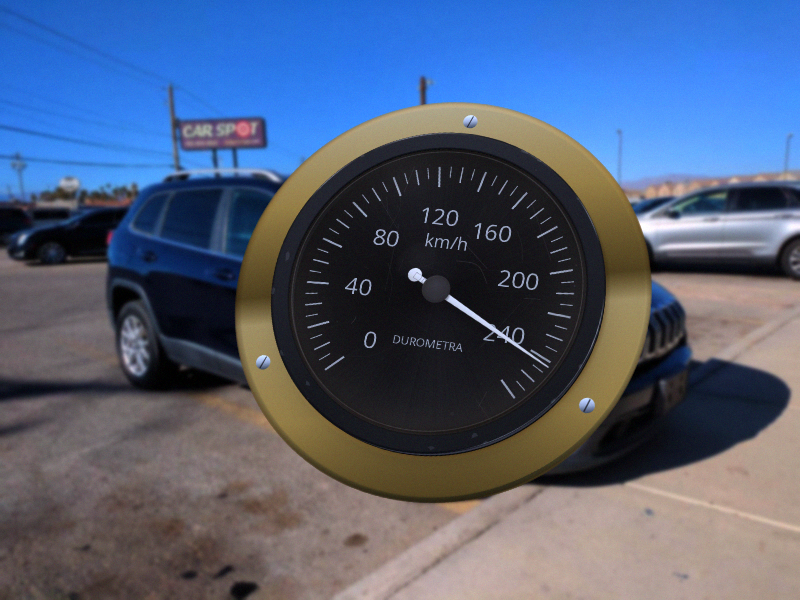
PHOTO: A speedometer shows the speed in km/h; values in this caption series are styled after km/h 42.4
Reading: km/h 242.5
